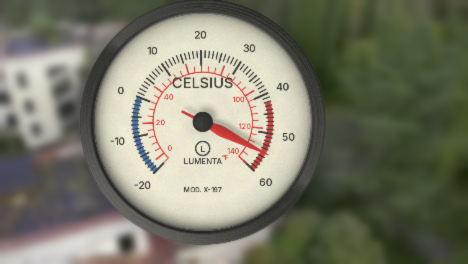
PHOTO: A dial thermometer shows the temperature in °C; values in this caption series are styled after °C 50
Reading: °C 55
